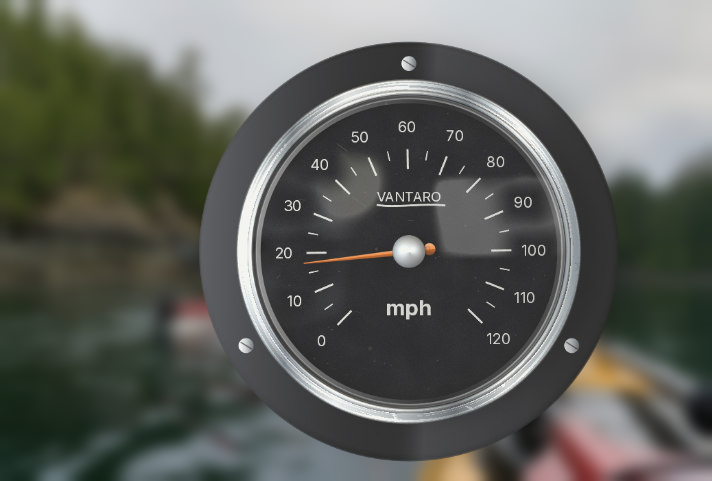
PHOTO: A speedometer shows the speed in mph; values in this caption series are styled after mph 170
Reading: mph 17.5
